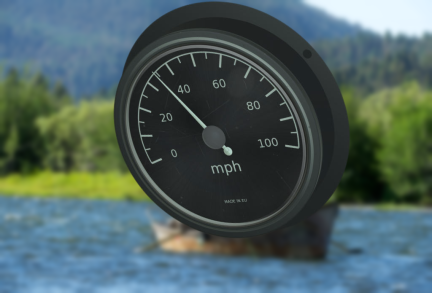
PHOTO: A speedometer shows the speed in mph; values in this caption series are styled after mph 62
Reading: mph 35
